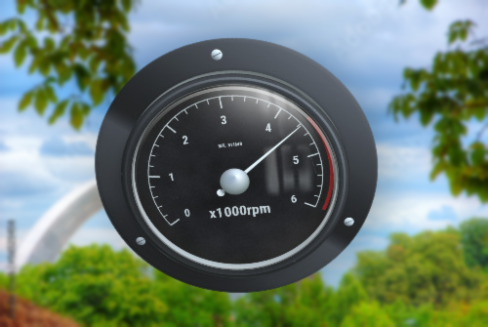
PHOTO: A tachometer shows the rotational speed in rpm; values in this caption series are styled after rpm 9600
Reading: rpm 4400
